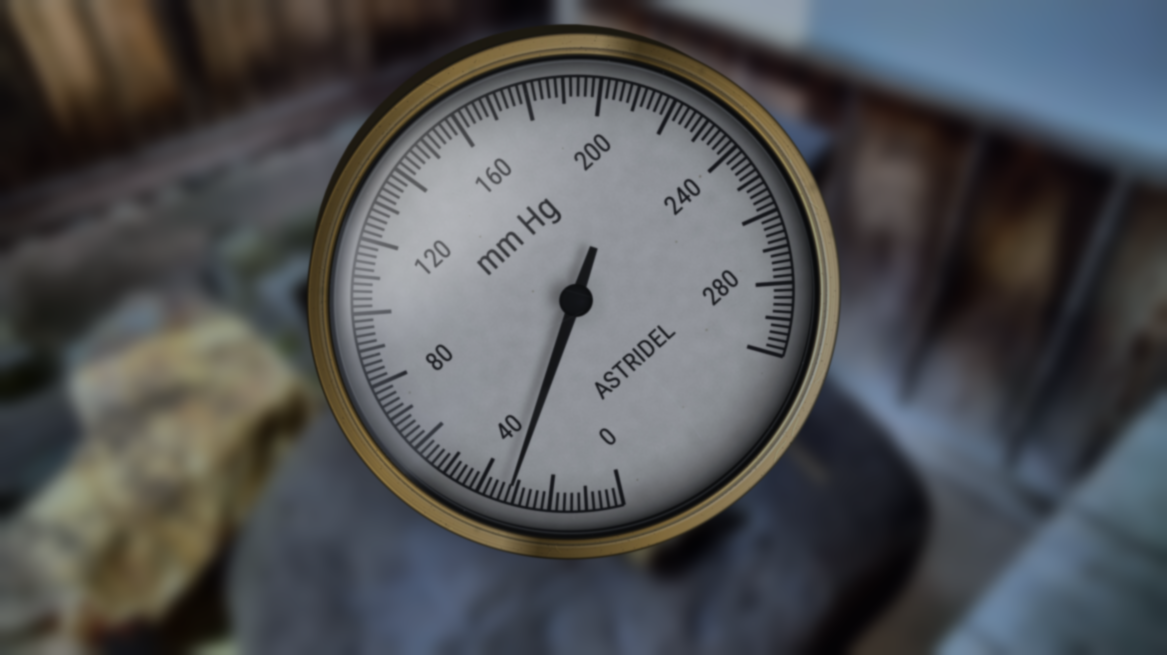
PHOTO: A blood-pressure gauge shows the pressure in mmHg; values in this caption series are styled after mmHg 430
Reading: mmHg 32
